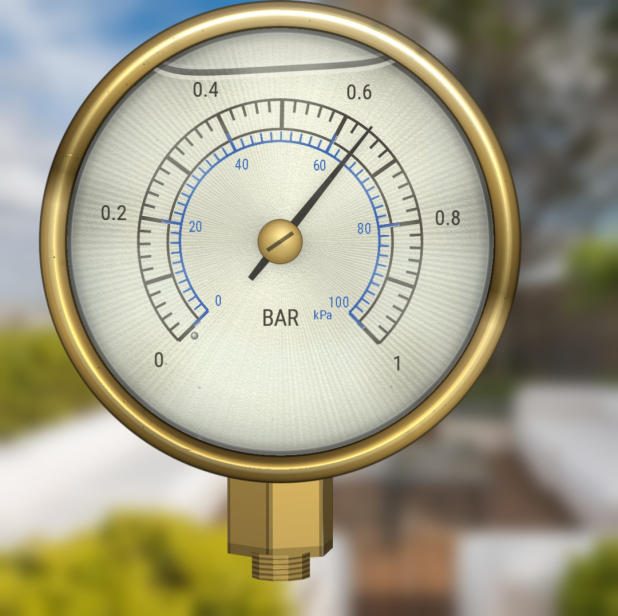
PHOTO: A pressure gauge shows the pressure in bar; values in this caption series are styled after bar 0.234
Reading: bar 0.64
